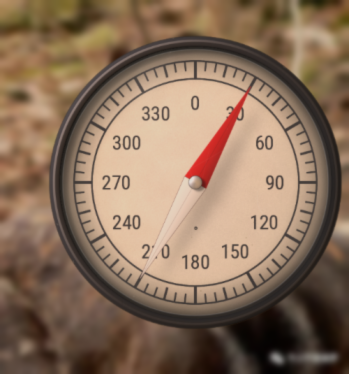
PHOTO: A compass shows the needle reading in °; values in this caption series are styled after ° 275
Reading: ° 30
